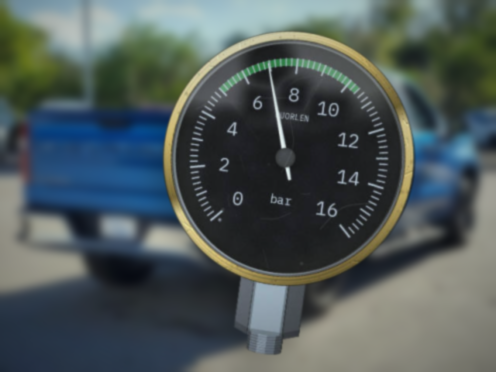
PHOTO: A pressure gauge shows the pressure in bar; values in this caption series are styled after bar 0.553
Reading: bar 7
